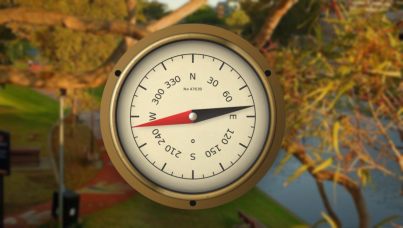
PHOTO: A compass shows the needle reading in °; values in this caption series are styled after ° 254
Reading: ° 260
